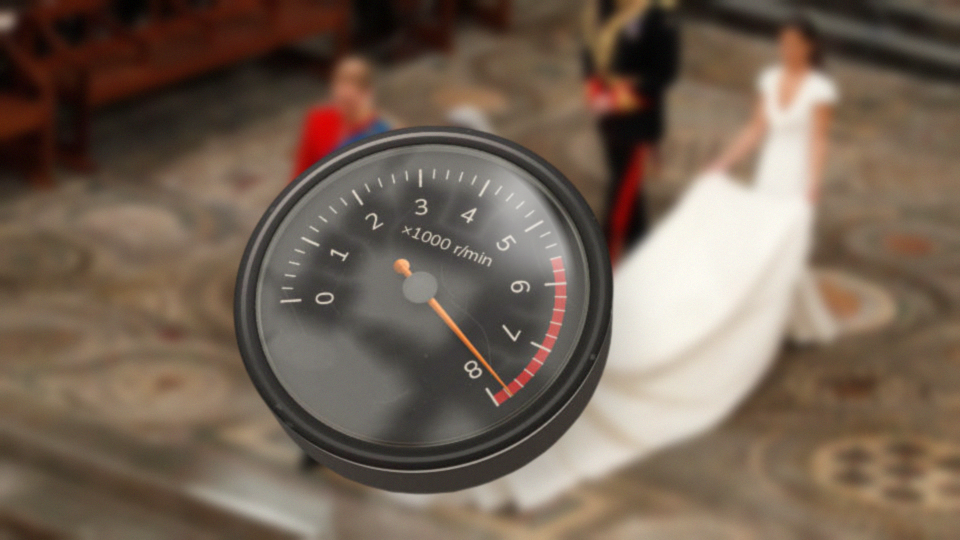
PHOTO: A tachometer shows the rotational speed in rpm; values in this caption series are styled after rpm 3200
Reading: rpm 7800
